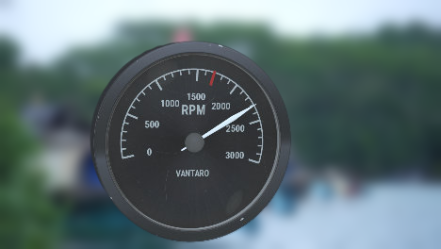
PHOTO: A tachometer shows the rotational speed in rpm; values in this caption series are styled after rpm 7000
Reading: rpm 2300
